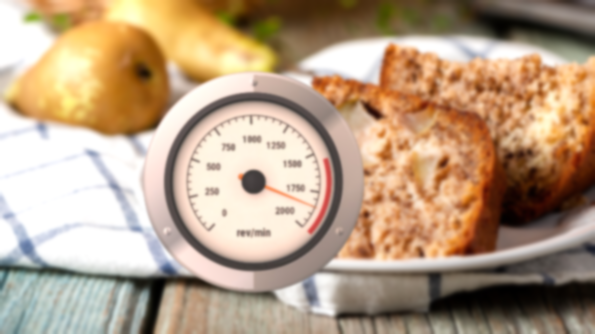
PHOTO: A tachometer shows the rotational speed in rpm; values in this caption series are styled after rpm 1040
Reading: rpm 1850
